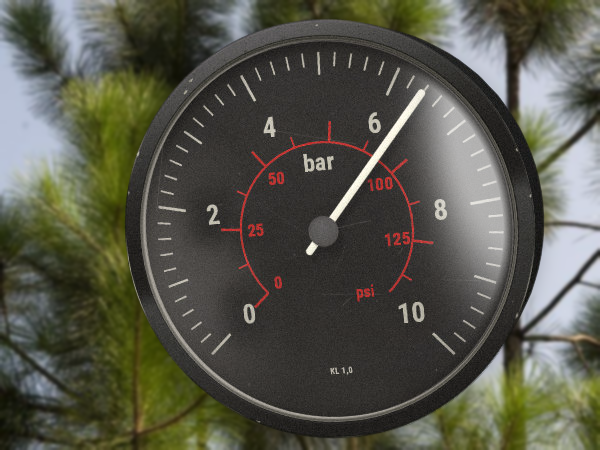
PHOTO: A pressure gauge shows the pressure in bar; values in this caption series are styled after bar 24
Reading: bar 6.4
